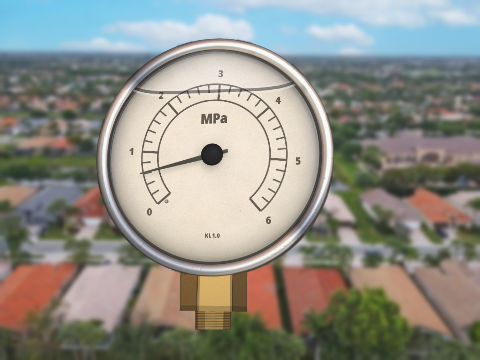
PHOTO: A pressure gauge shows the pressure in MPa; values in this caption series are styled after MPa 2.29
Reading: MPa 0.6
